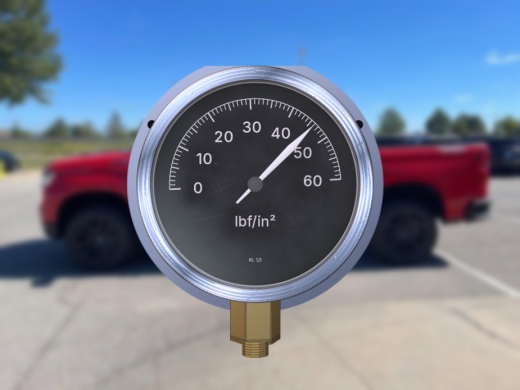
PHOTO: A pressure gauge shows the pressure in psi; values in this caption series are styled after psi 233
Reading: psi 46
